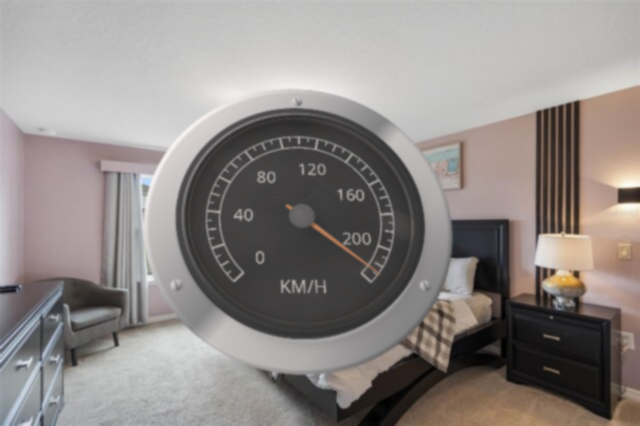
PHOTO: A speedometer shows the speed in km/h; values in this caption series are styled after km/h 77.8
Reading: km/h 215
